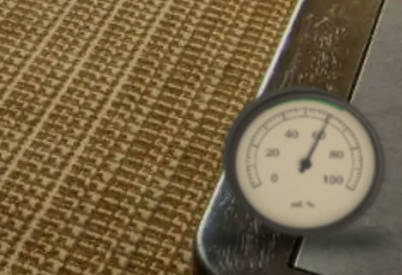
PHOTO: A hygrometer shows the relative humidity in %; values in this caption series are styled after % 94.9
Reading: % 60
